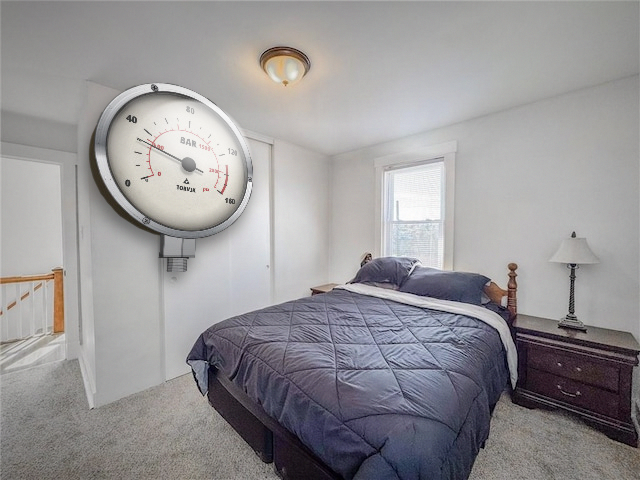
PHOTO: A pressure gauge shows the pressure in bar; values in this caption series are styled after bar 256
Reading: bar 30
